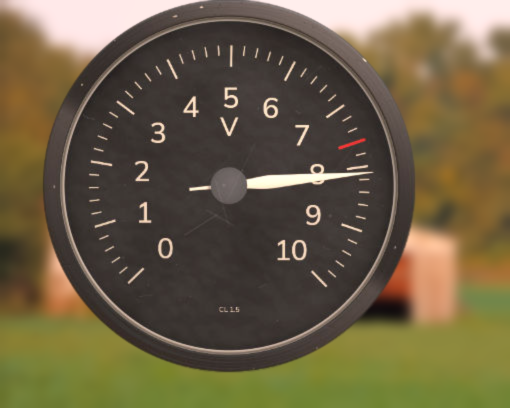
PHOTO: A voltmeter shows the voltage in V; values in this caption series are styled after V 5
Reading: V 8.1
